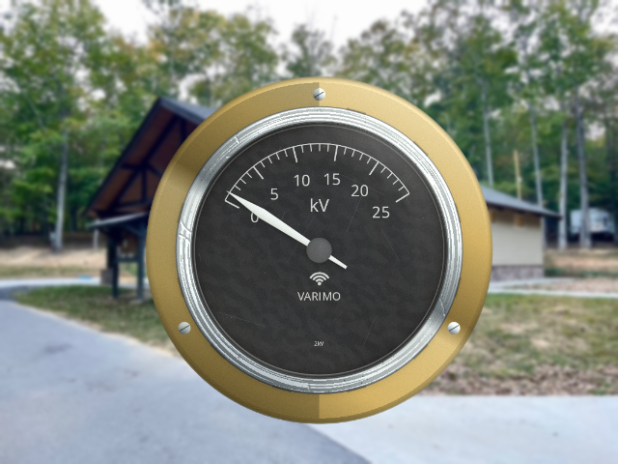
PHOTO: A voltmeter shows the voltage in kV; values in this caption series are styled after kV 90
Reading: kV 1
